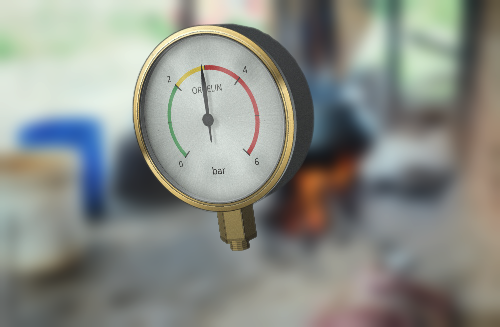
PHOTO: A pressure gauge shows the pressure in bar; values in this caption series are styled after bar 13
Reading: bar 3
